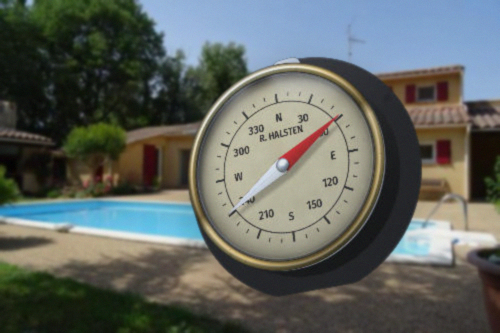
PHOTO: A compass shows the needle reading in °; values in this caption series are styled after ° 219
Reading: ° 60
